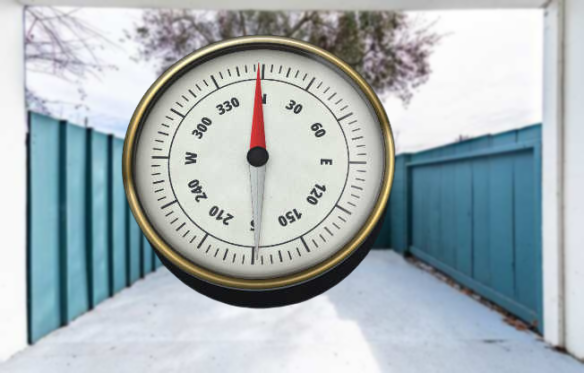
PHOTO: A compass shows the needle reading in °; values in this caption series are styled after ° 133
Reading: ° 357.5
